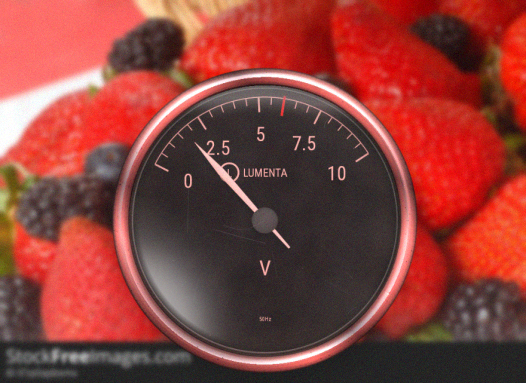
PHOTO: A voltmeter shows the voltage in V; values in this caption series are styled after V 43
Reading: V 1.75
